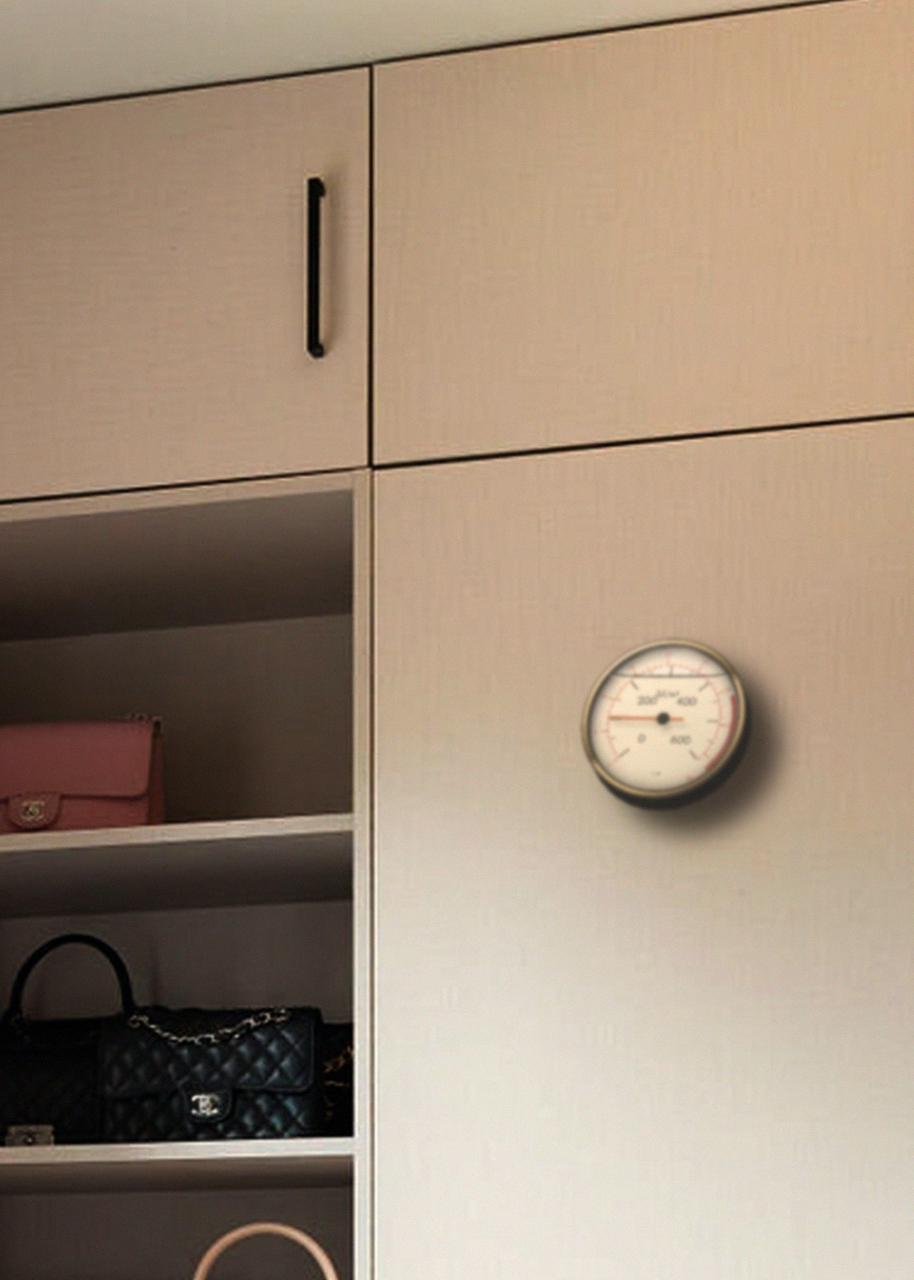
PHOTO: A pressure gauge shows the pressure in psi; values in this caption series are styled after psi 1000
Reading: psi 100
